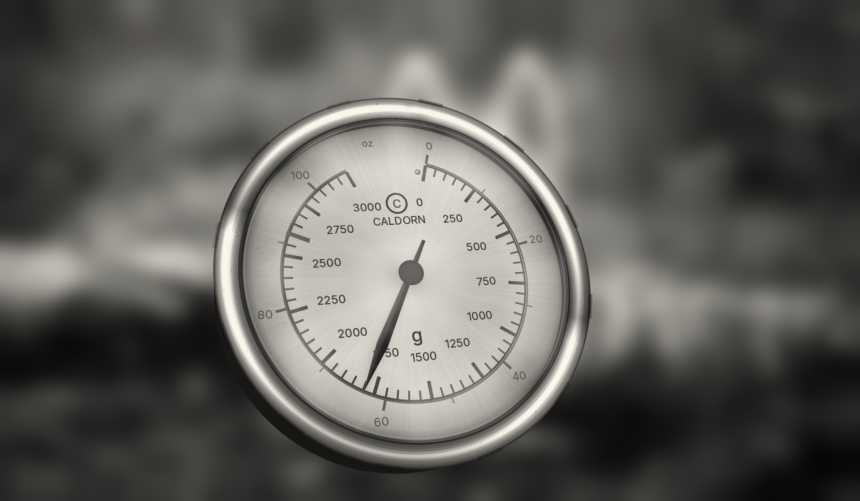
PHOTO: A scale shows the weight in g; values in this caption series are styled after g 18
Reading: g 1800
